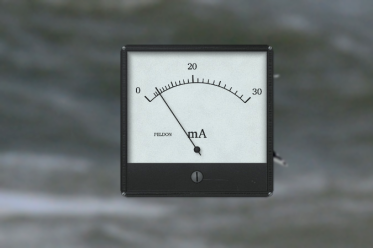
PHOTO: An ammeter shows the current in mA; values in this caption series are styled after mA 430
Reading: mA 10
